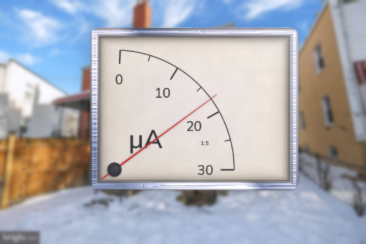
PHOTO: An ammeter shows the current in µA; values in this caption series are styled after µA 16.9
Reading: µA 17.5
